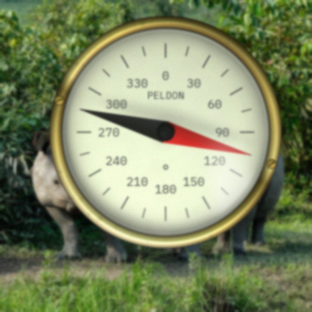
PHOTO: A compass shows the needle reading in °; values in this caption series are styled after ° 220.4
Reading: ° 105
